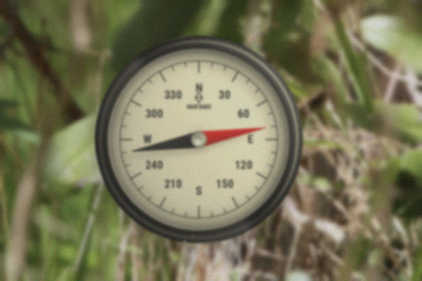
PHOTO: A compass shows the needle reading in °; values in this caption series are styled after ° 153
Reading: ° 80
